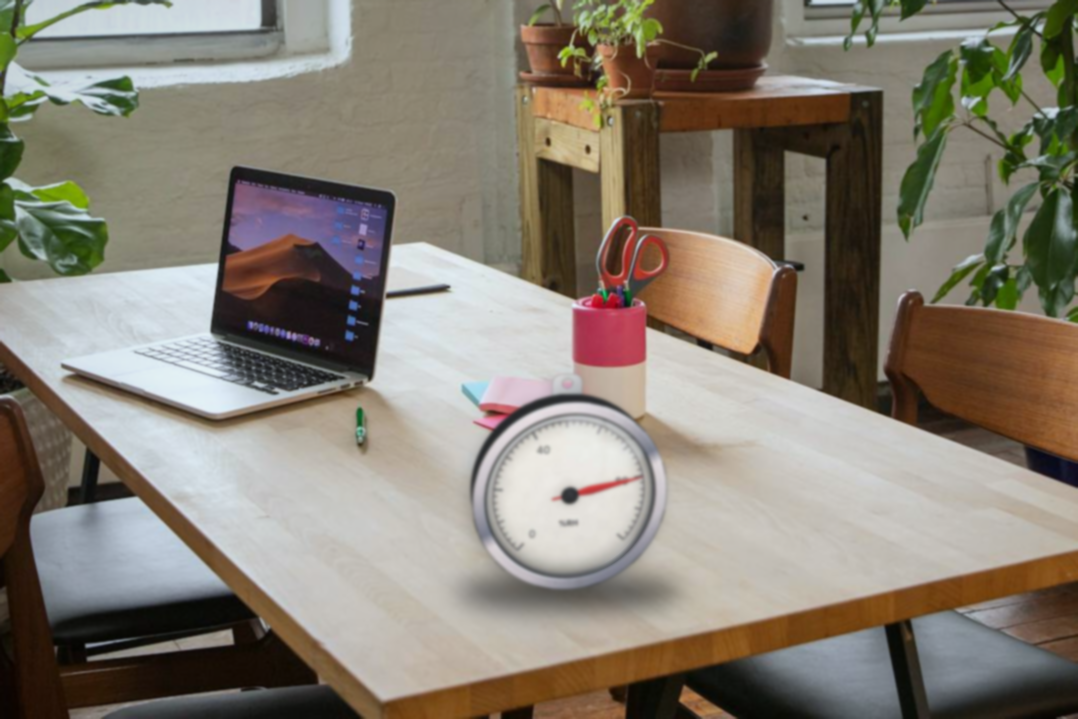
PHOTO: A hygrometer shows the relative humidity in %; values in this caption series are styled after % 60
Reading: % 80
